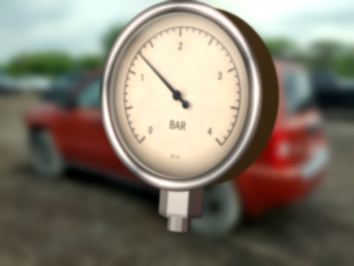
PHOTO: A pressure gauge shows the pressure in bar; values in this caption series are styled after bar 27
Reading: bar 1.3
